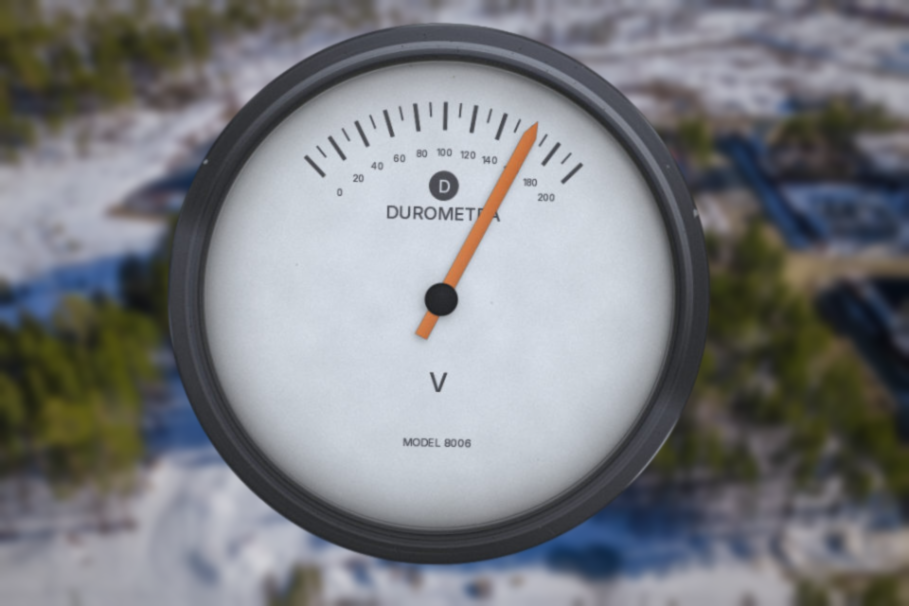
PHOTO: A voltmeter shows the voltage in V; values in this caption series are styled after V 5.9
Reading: V 160
